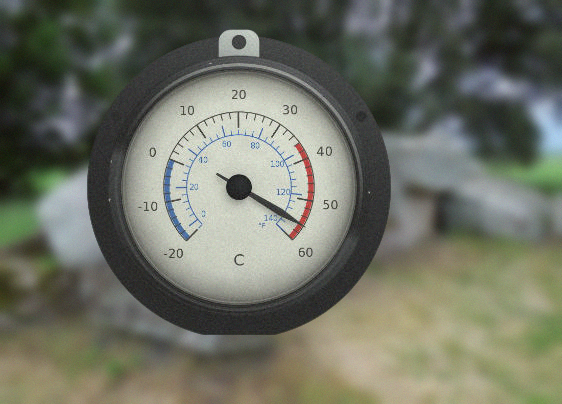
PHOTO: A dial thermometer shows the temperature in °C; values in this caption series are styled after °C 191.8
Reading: °C 56
